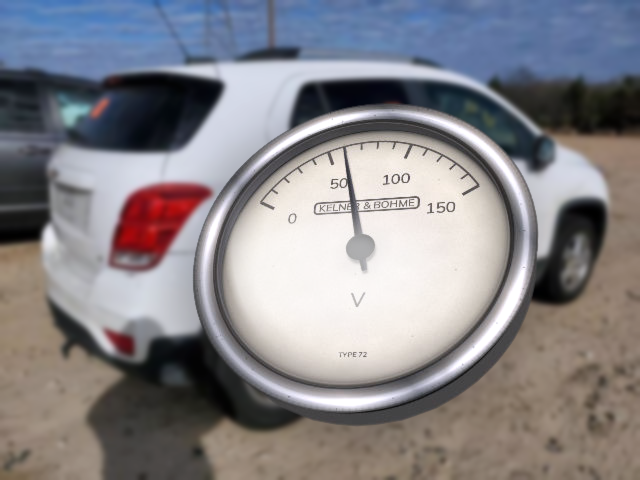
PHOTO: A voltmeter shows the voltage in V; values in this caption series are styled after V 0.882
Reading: V 60
